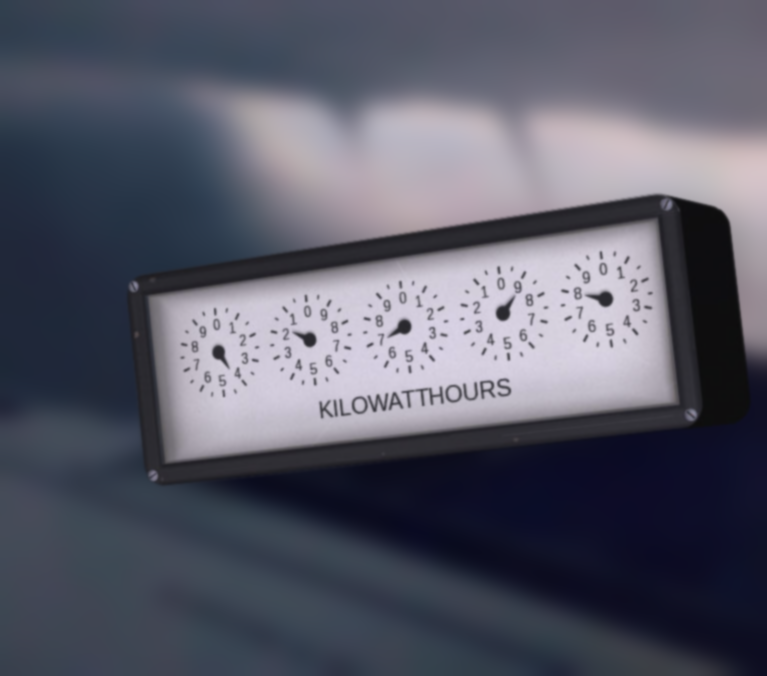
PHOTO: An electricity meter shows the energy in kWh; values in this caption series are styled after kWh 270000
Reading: kWh 41688
